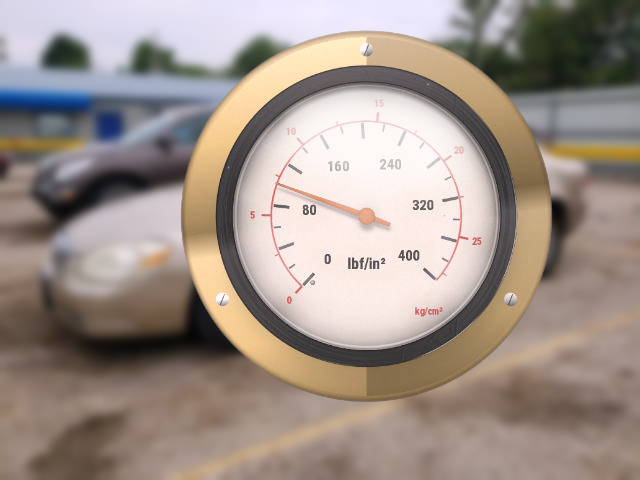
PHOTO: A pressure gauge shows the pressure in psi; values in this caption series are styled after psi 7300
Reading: psi 100
